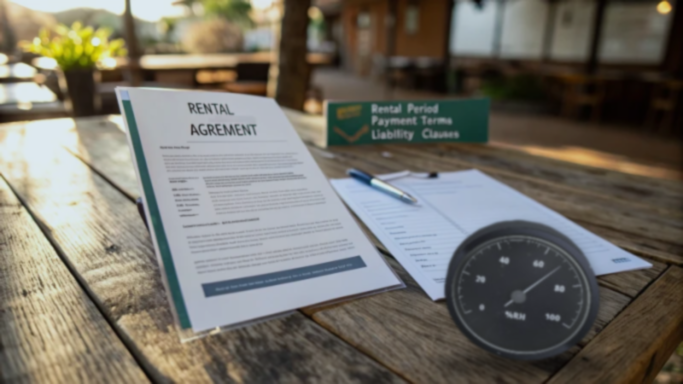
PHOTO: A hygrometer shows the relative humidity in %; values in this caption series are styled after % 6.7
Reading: % 68
